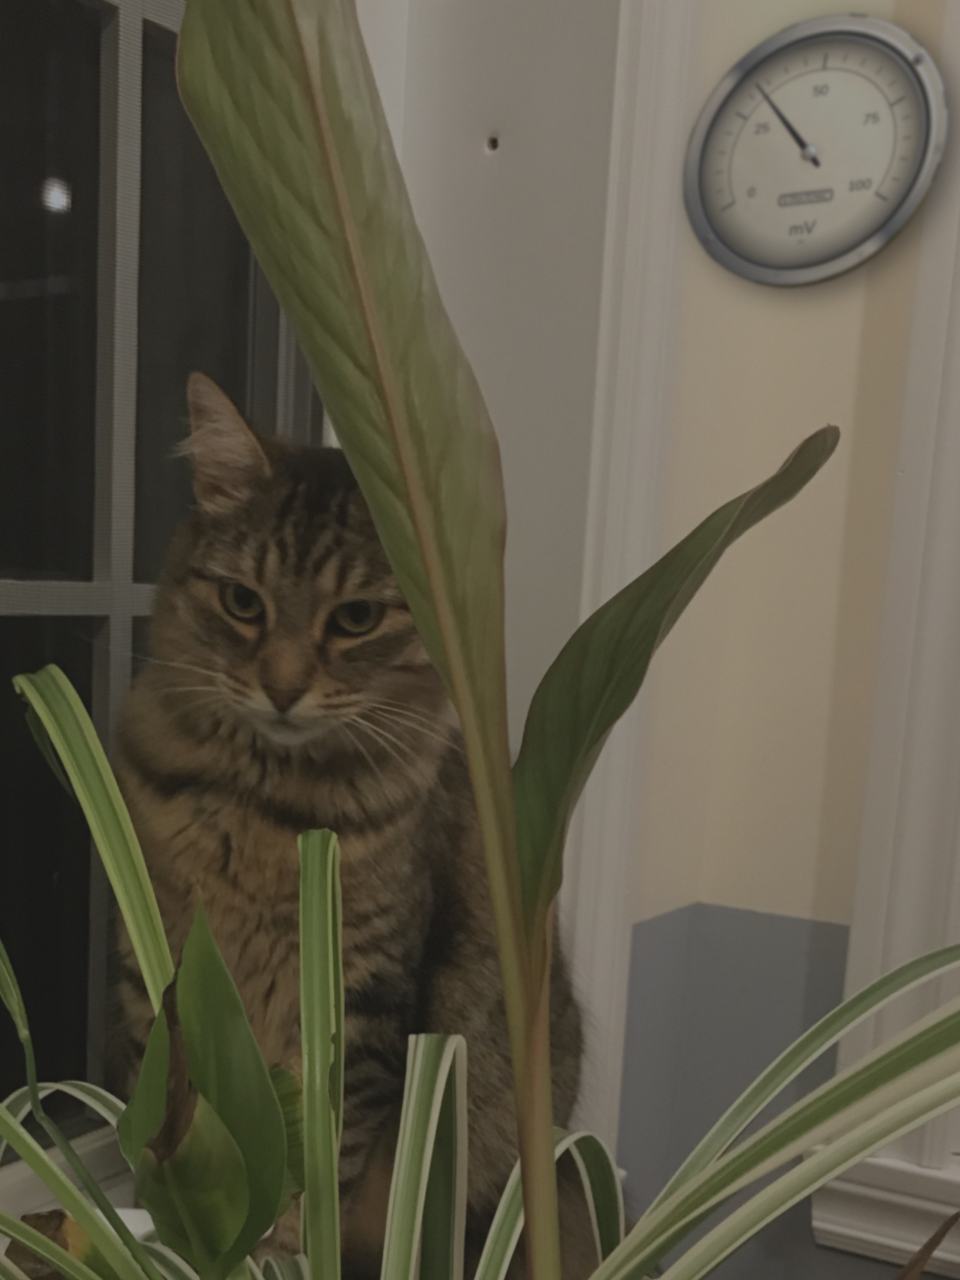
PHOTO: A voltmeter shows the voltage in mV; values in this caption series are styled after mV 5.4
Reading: mV 32.5
